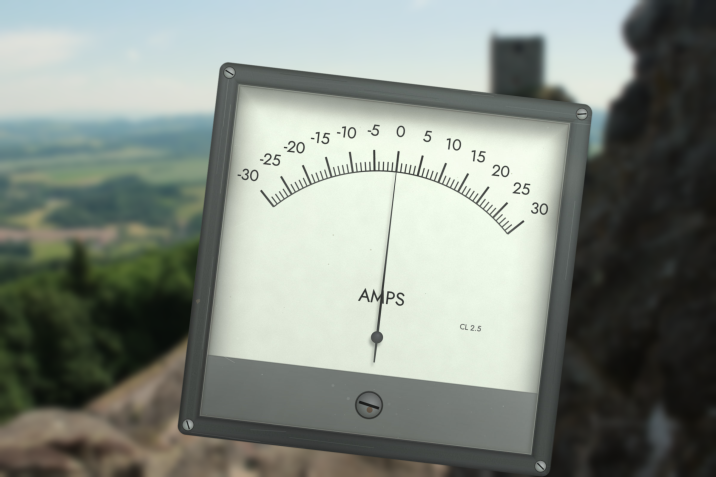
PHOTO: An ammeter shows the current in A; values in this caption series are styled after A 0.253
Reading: A 0
